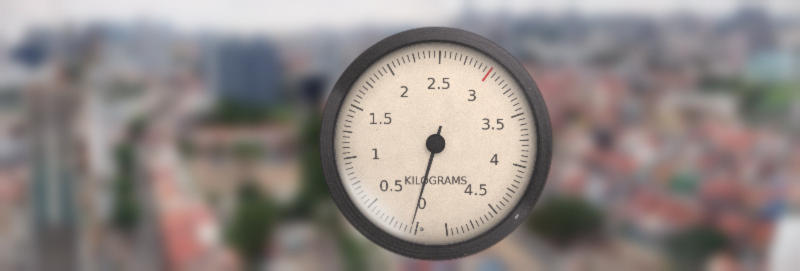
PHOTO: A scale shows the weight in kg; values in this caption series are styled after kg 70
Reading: kg 0.05
